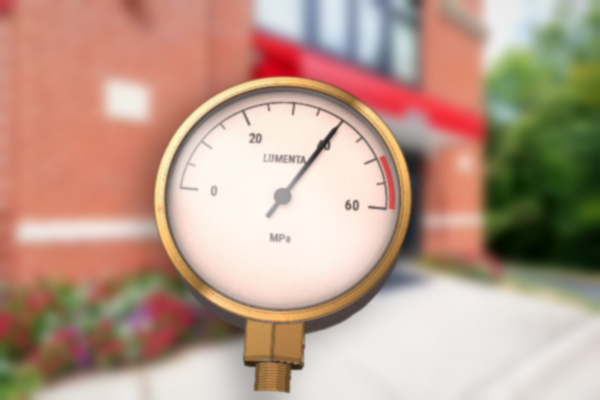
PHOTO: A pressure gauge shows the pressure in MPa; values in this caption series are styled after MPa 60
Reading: MPa 40
